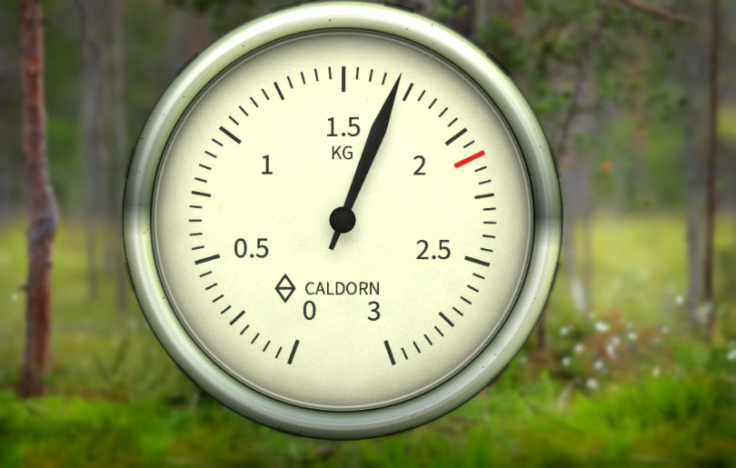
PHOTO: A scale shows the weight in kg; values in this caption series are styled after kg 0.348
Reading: kg 1.7
